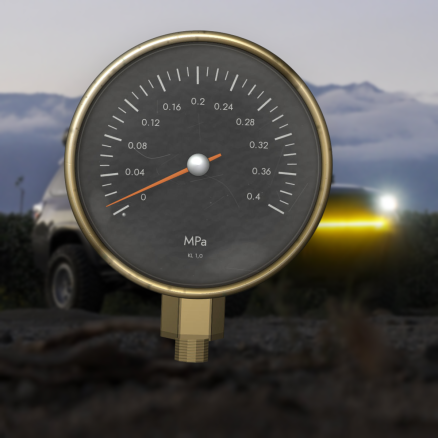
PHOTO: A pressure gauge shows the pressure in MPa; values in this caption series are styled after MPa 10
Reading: MPa 0.01
